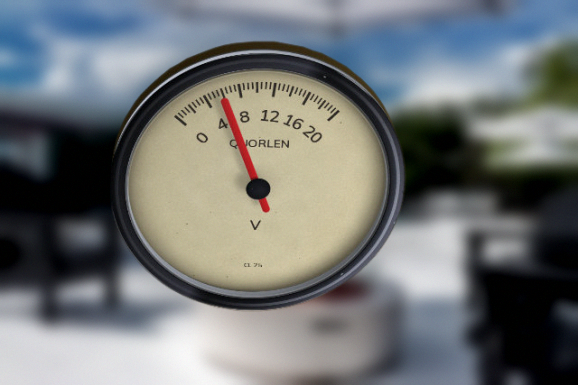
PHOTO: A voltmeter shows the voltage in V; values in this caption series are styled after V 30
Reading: V 6
